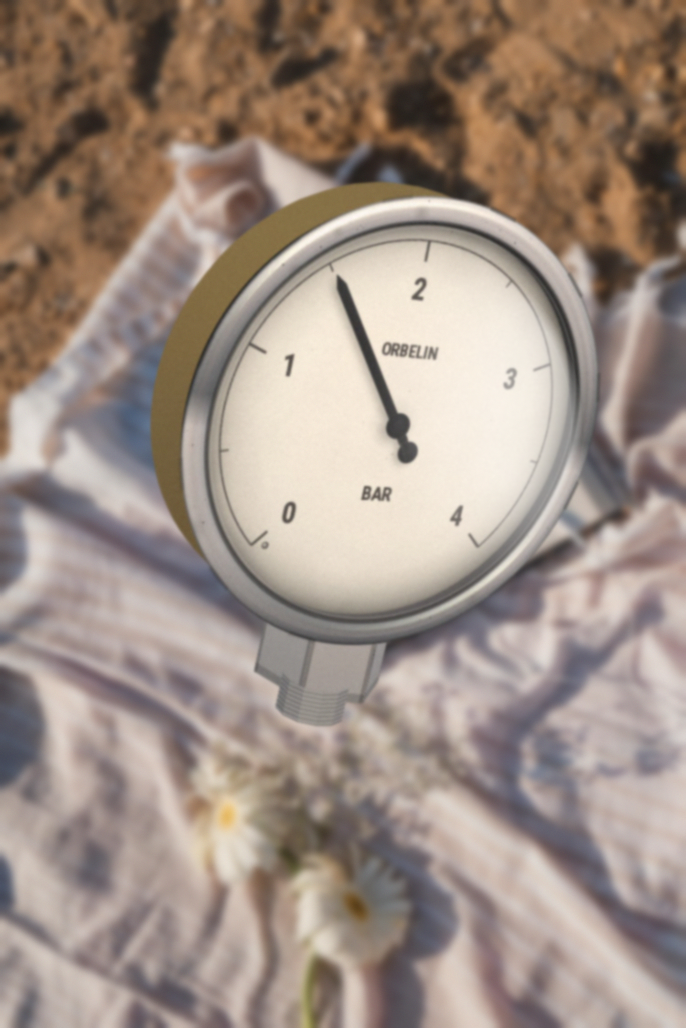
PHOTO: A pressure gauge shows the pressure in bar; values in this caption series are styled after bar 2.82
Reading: bar 1.5
